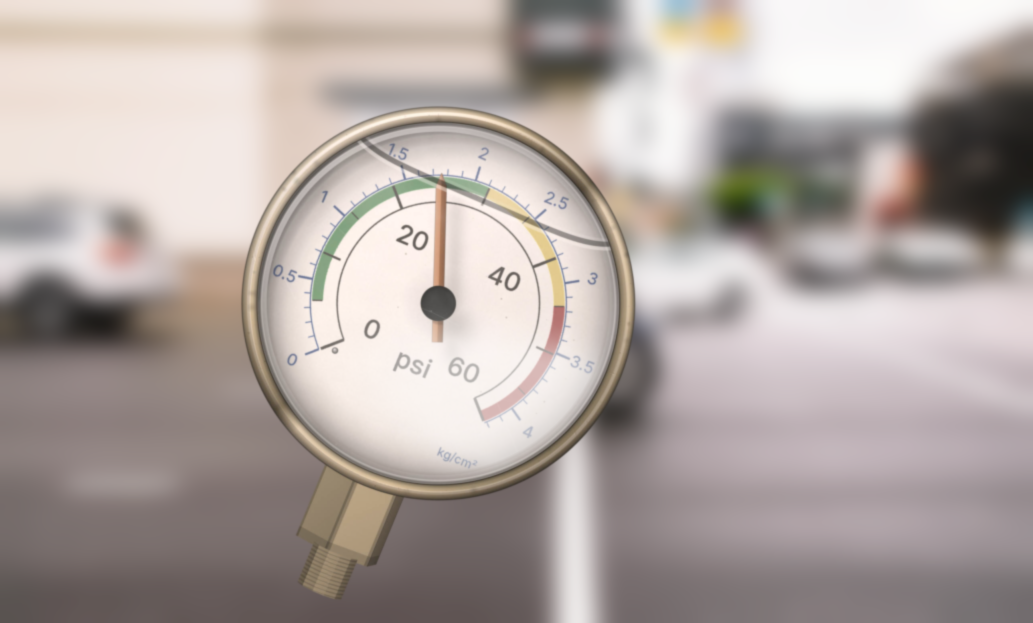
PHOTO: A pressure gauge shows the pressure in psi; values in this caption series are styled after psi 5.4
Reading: psi 25
